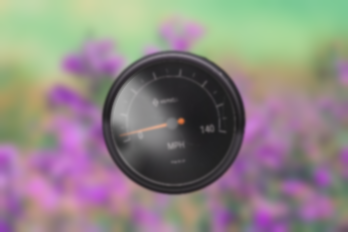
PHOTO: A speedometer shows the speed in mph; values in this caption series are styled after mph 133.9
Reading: mph 5
